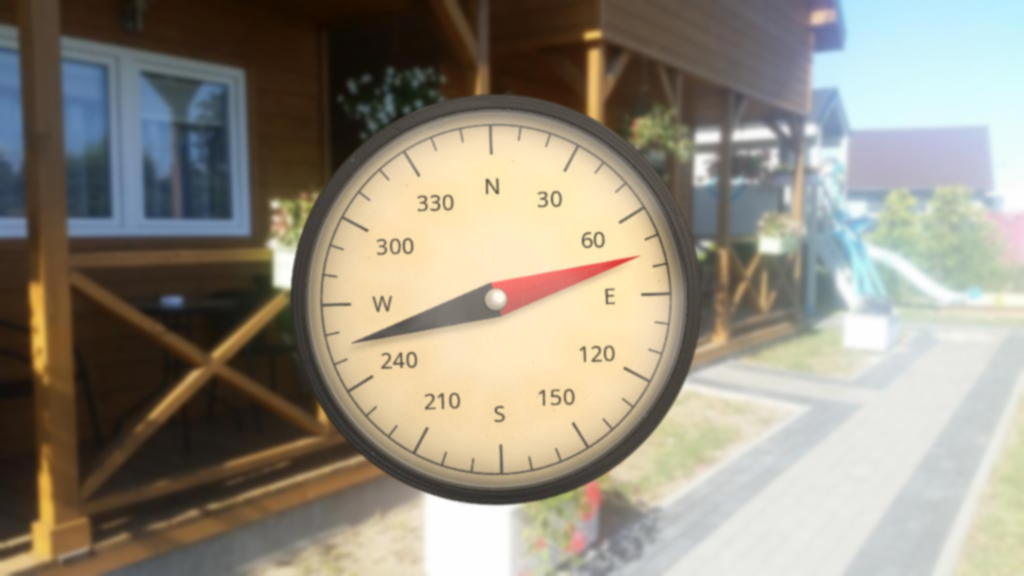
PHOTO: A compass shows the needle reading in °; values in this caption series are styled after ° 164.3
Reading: ° 75
